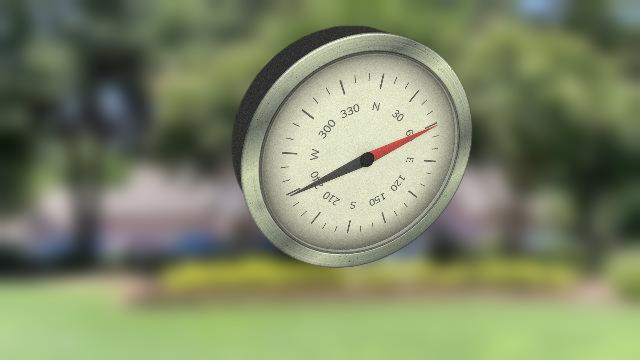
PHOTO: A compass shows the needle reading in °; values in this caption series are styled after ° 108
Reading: ° 60
